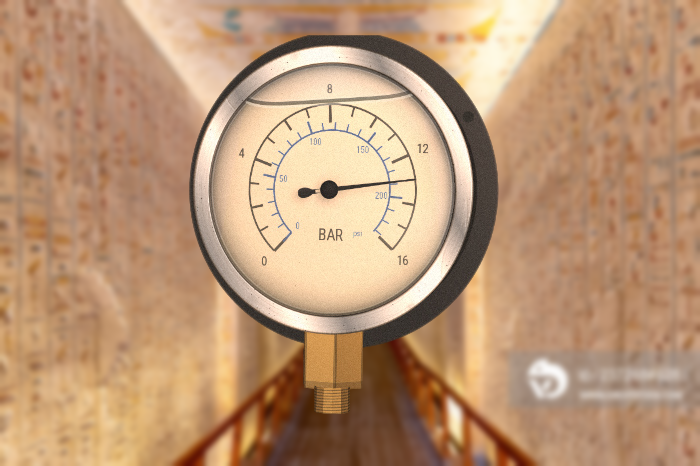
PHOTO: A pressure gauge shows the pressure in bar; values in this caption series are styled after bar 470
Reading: bar 13
